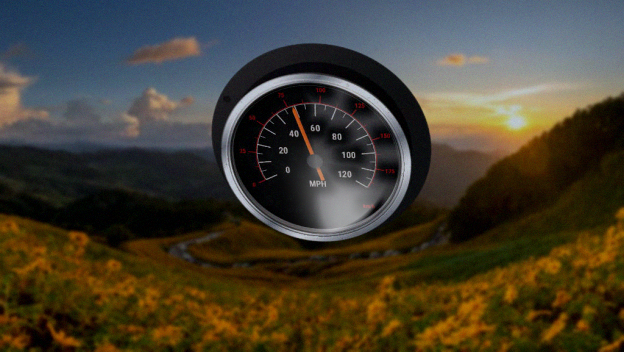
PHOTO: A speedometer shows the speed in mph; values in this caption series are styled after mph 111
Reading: mph 50
